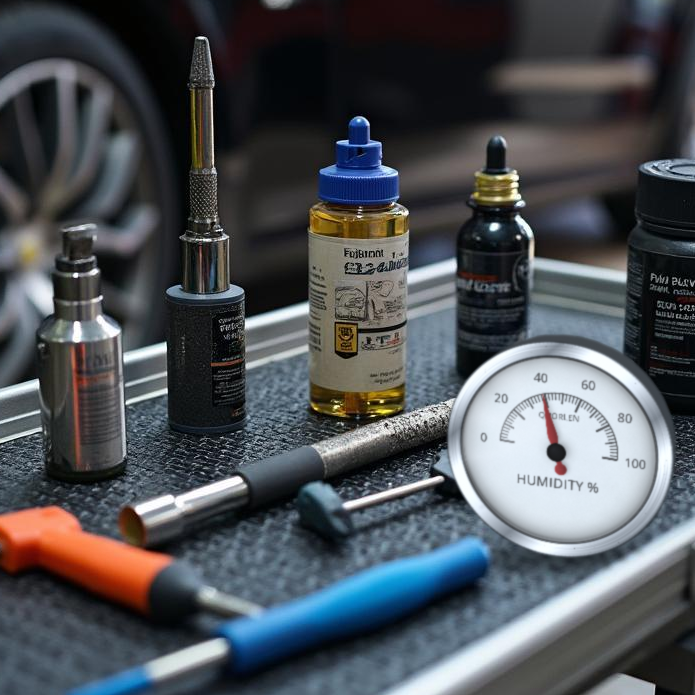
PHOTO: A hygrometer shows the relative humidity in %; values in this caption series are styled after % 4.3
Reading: % 40
